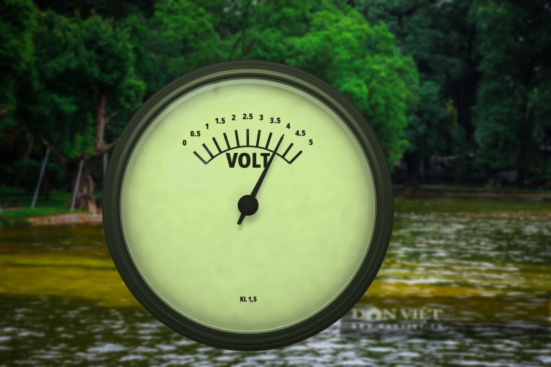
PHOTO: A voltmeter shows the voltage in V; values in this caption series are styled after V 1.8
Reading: V 4
